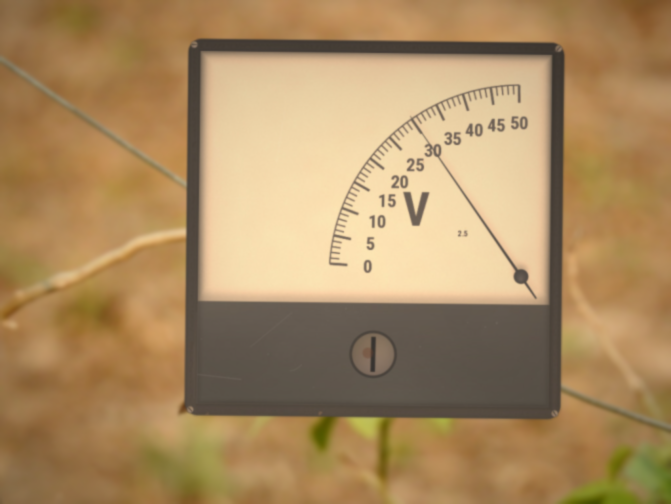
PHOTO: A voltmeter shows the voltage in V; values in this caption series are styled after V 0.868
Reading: V 30
